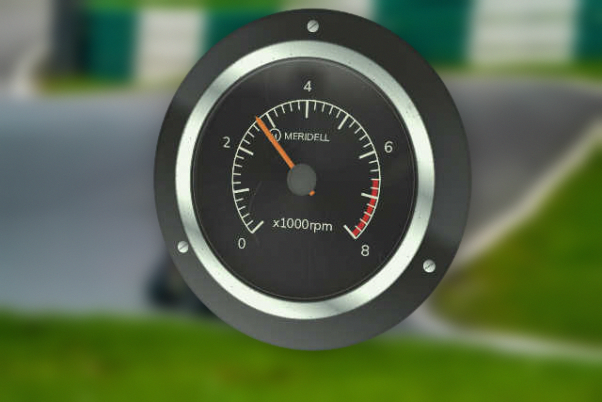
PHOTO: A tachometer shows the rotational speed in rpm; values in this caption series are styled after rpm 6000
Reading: rpm 2800
